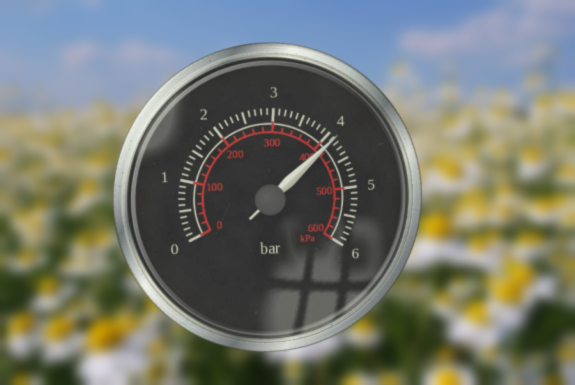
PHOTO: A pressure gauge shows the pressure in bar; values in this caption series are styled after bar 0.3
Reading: bar 4.1
